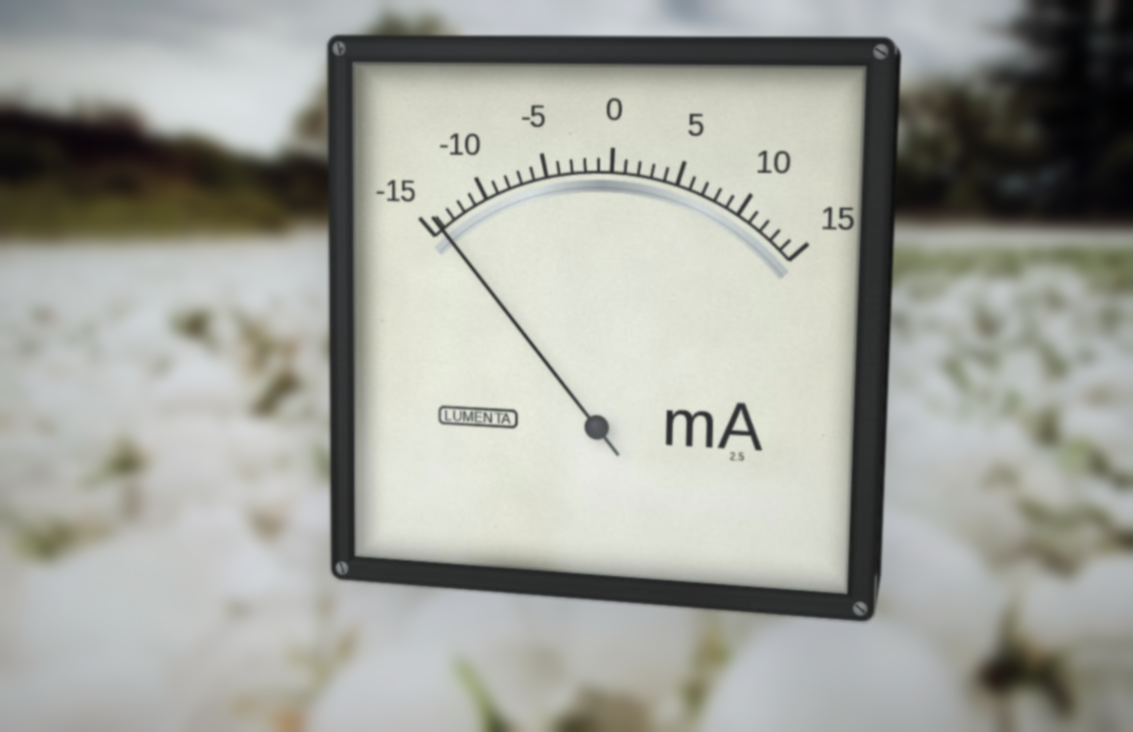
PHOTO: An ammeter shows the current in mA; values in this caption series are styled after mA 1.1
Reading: mA -14
